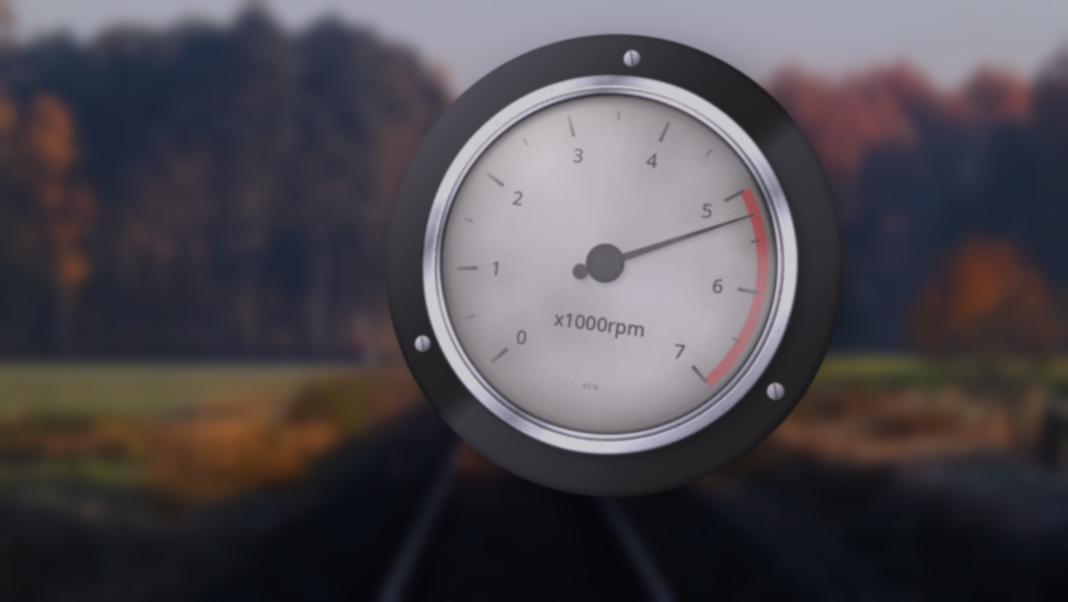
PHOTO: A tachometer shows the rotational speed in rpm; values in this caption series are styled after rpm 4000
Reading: rpm 5250
